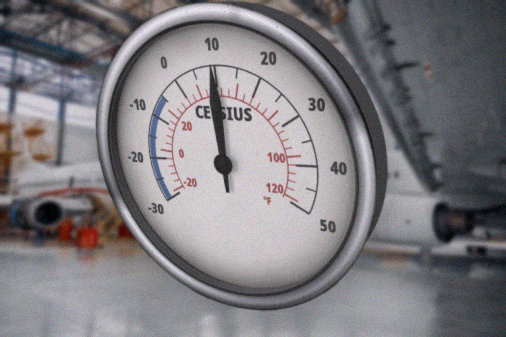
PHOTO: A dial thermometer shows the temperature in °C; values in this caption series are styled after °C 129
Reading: °C 10
